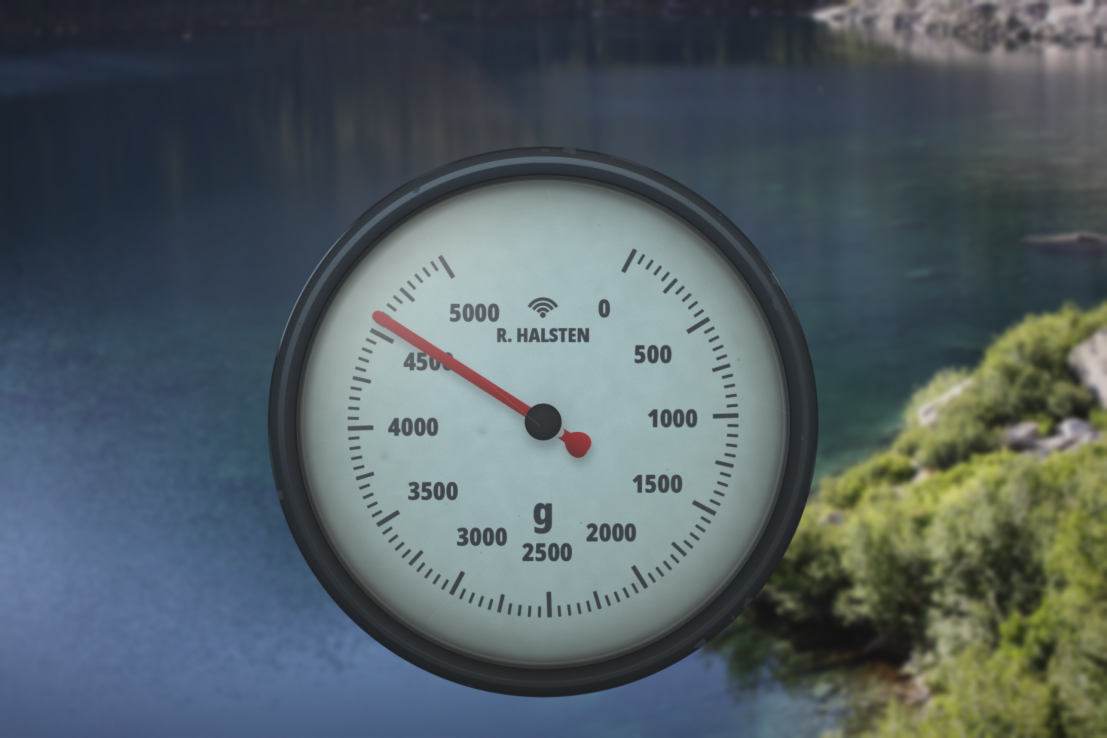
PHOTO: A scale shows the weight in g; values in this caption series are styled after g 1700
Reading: g 4575
